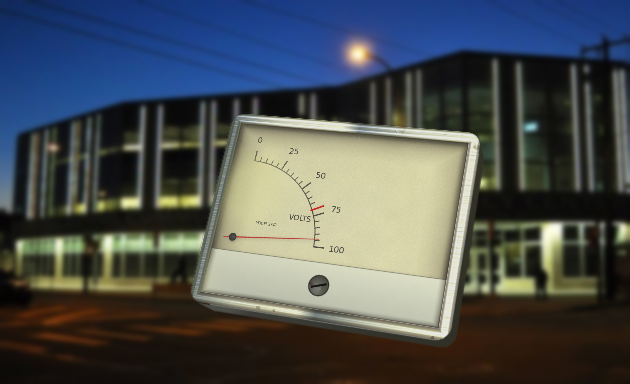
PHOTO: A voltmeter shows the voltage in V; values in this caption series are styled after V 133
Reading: V 95
